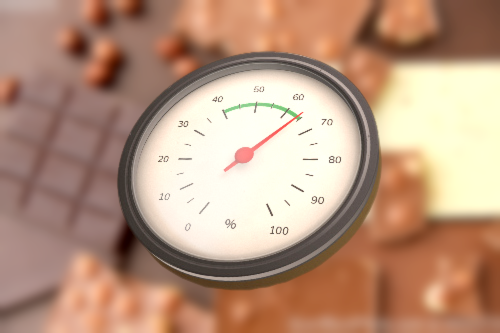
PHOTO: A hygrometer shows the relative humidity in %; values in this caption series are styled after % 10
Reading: % 65
